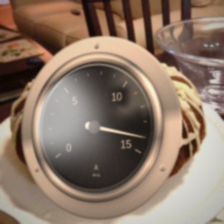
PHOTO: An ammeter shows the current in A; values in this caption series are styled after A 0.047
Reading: A 14
